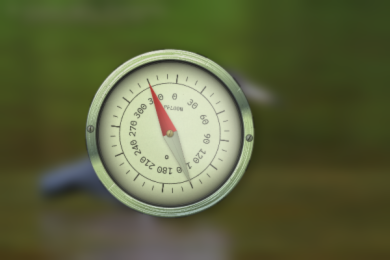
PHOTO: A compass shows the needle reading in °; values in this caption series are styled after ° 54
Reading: ° 330
